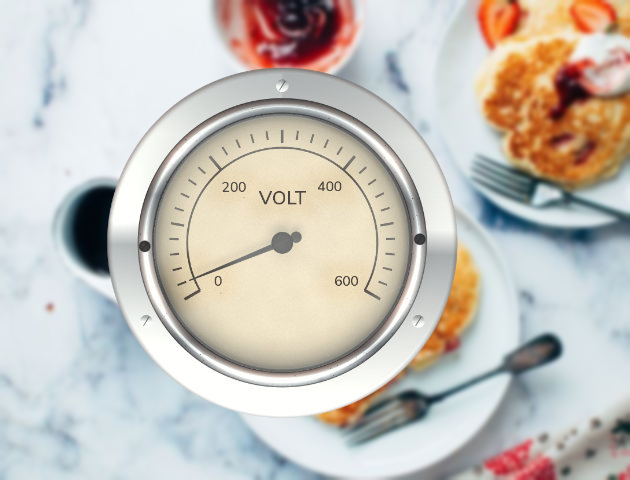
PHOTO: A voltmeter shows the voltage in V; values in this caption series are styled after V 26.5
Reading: V 20
